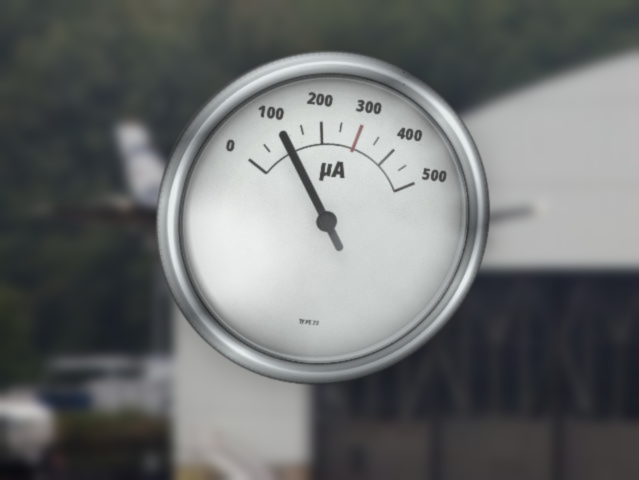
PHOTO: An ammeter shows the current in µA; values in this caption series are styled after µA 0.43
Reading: µA 100
